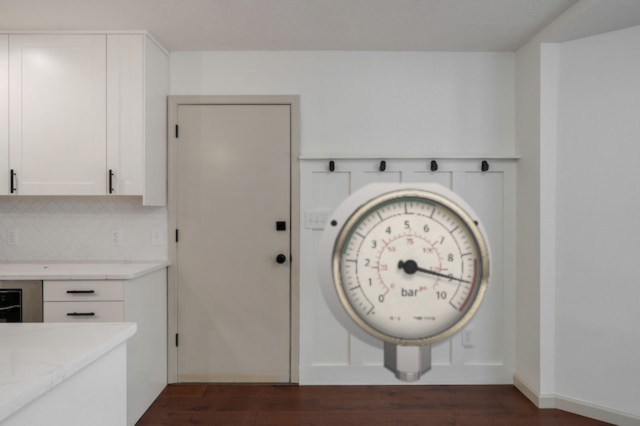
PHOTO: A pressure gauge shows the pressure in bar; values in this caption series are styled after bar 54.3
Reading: bar 9
